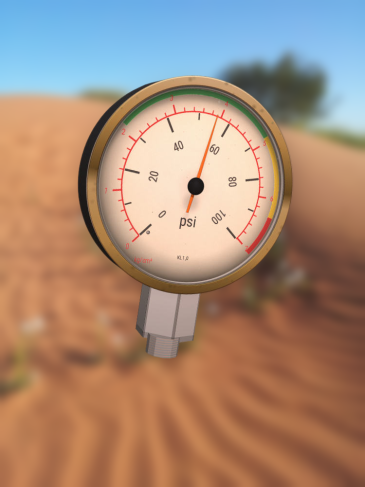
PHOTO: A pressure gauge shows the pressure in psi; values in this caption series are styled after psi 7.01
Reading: psi 55
